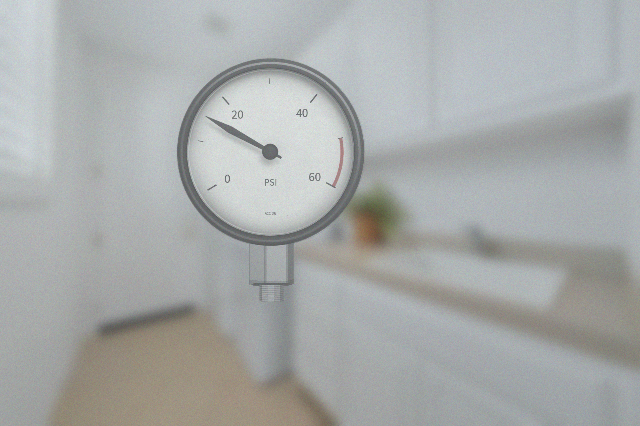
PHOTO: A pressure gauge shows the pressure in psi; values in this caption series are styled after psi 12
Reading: psi 15
